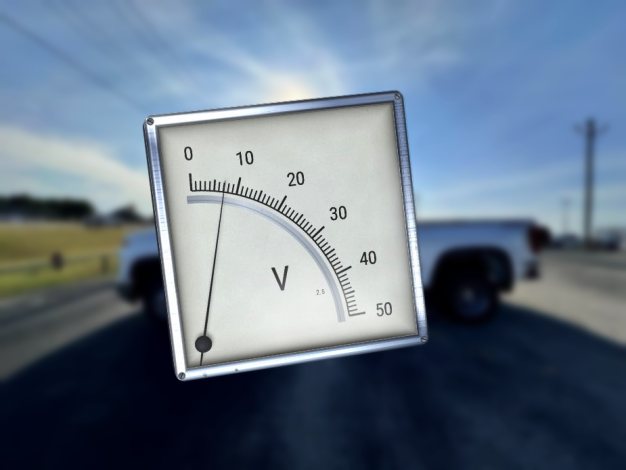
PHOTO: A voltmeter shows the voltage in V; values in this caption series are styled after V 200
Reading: V 7
